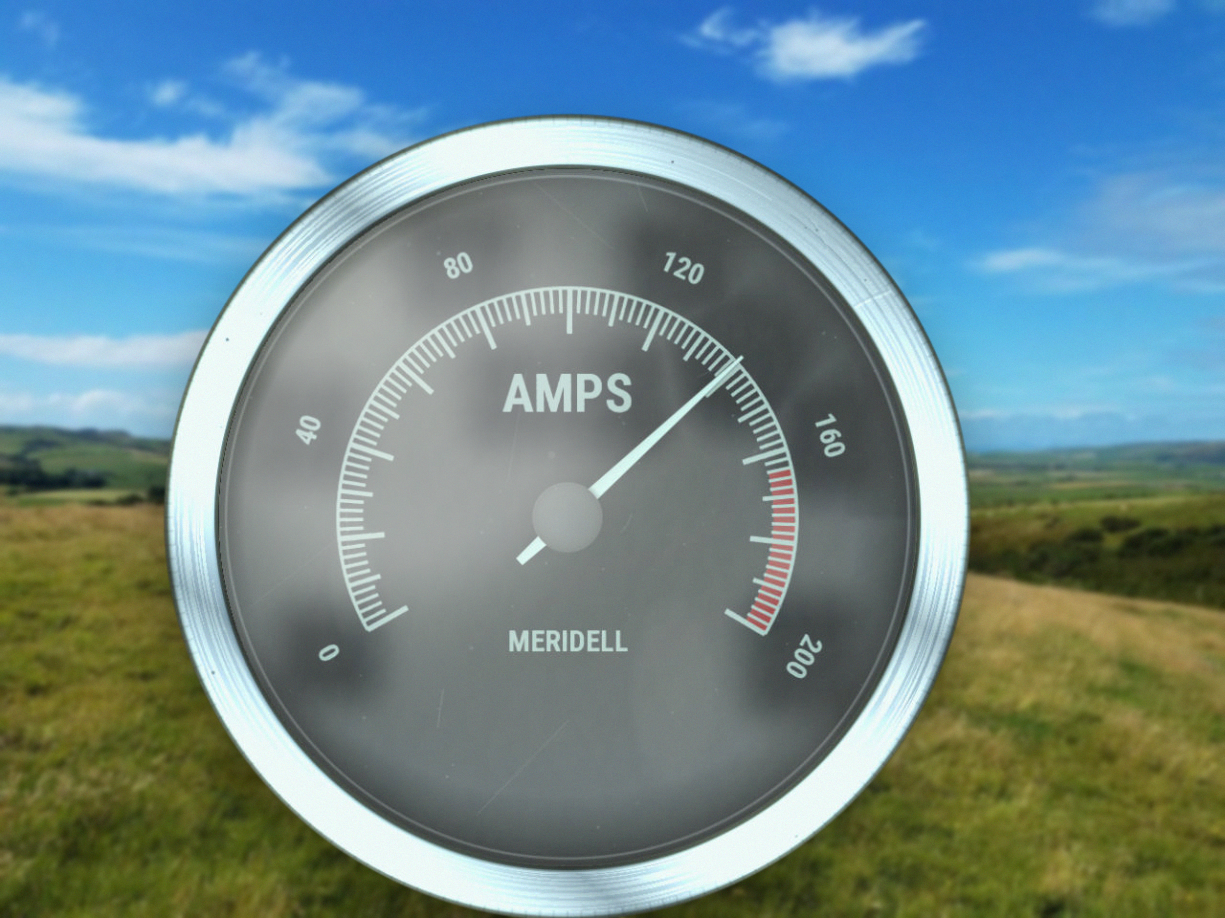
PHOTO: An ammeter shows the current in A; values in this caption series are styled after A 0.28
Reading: A 139
